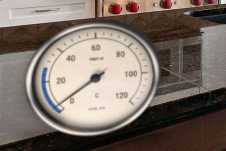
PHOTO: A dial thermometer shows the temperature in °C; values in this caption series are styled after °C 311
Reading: °C 4
